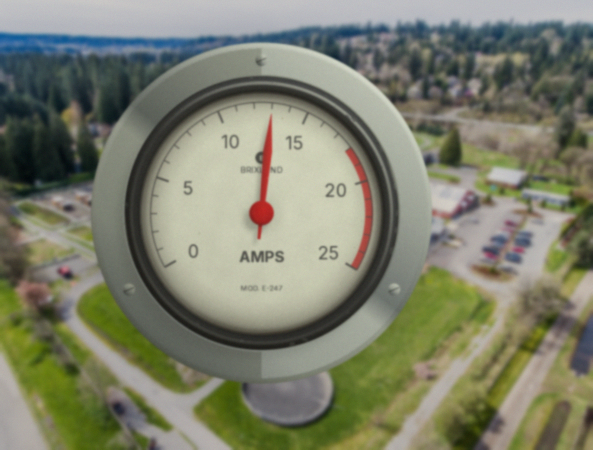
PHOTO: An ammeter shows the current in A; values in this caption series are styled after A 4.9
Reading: A 13
